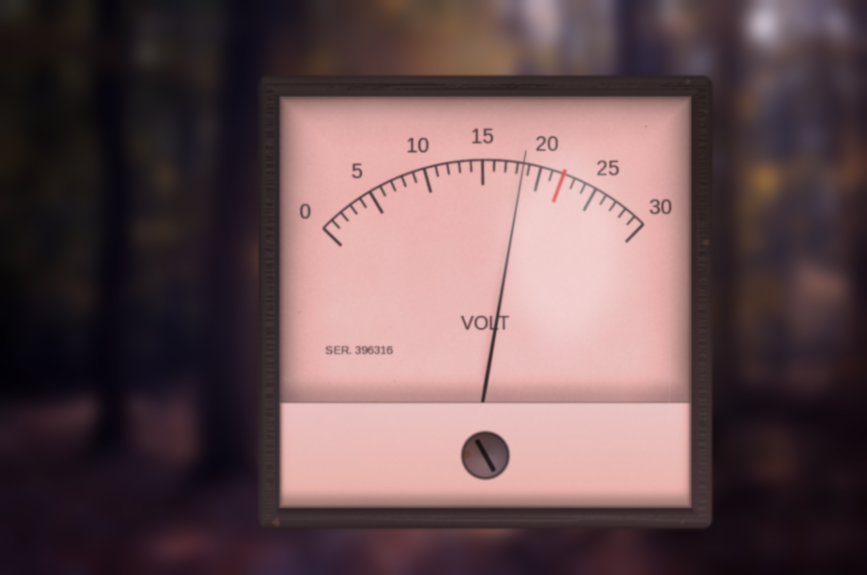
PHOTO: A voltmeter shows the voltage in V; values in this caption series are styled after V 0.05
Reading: V 18.5
